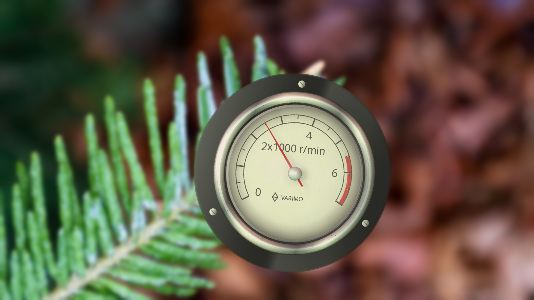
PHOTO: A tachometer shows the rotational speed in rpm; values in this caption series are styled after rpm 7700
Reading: rpm 2500
